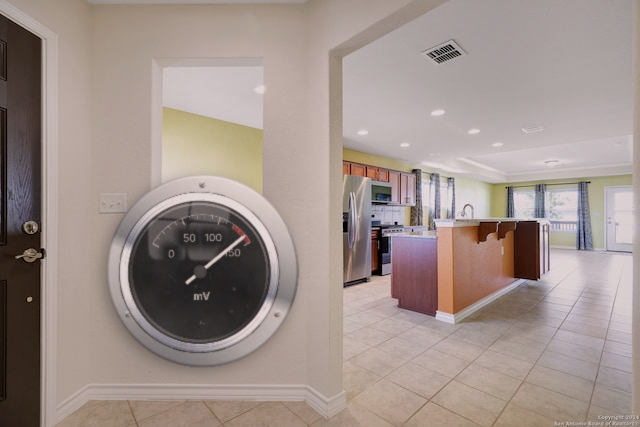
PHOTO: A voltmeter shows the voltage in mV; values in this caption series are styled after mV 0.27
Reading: mV 140
